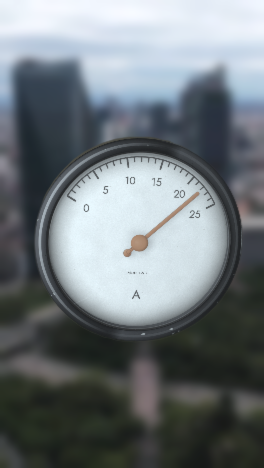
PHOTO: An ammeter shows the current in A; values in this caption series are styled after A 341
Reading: A 22
